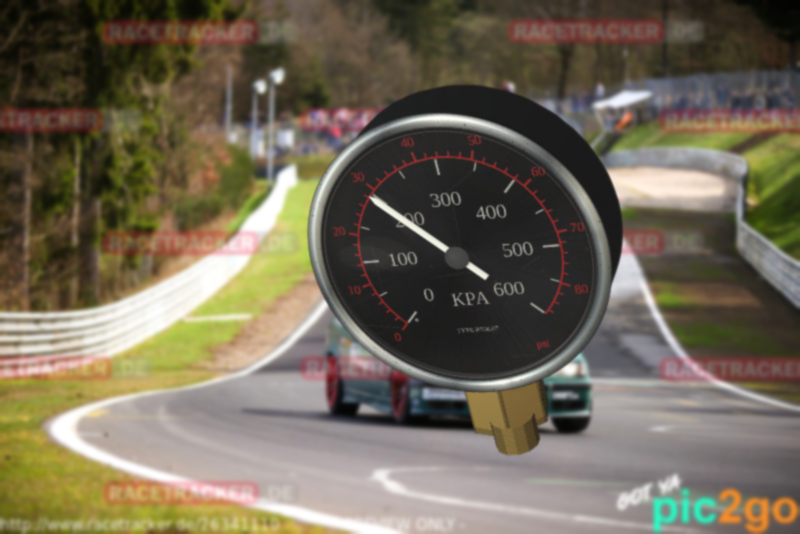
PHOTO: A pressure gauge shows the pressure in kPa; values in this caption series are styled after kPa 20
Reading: kPa 200
